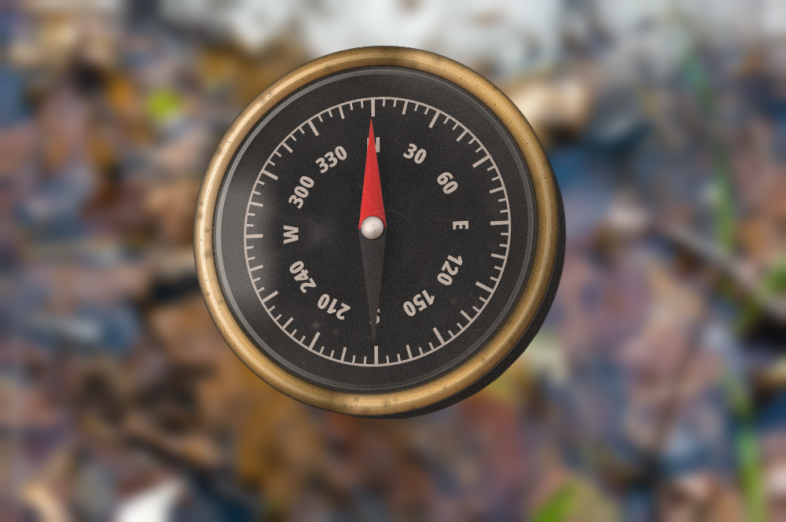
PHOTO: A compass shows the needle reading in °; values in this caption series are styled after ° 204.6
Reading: ° 0
